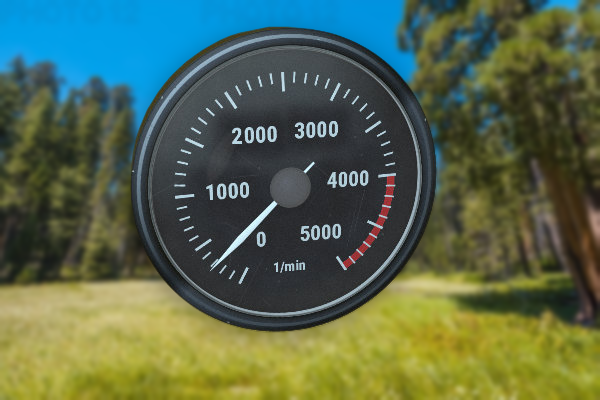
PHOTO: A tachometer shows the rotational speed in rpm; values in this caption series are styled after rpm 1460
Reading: rpm 300
